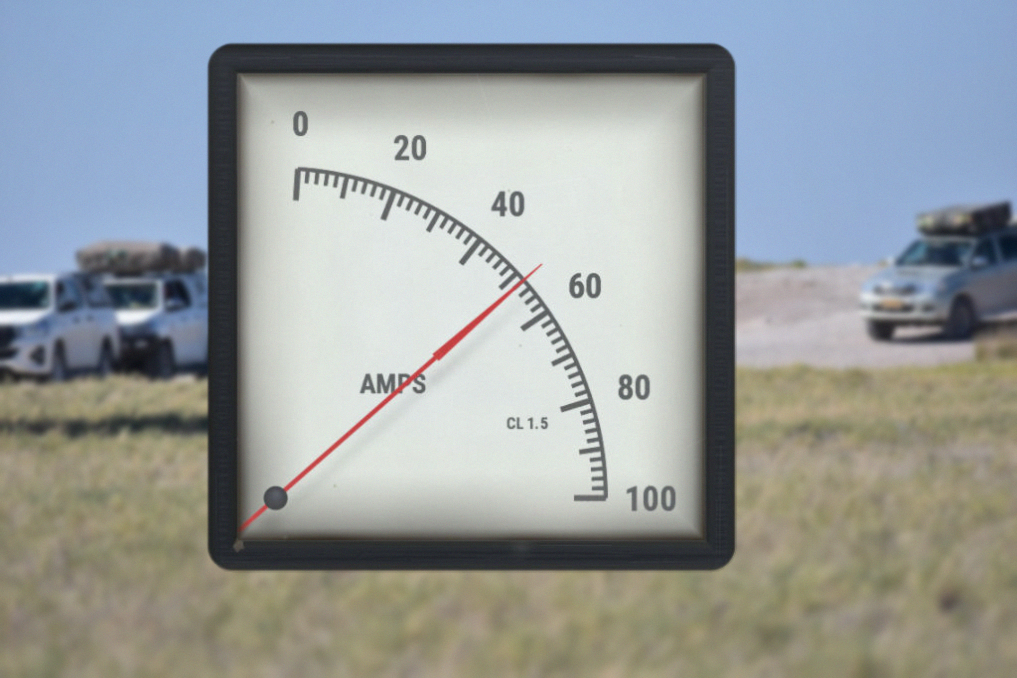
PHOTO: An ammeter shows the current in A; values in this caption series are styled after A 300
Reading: A 52
